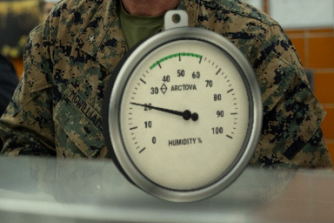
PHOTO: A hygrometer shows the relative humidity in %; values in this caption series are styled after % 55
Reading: % 20
